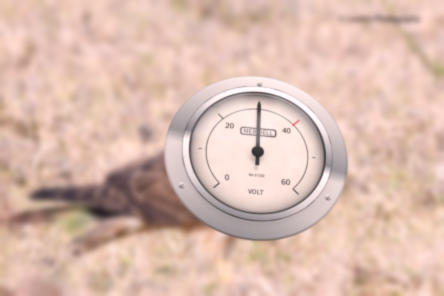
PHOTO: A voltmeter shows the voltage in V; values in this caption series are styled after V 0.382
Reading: V 30
